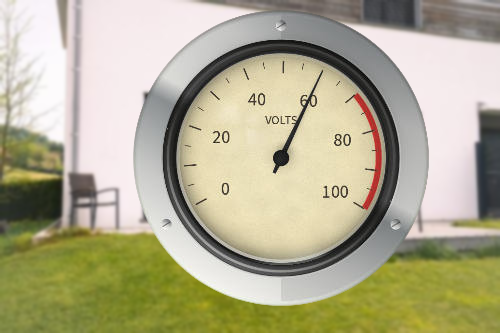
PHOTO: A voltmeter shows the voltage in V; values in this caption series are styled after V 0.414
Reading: V 60
